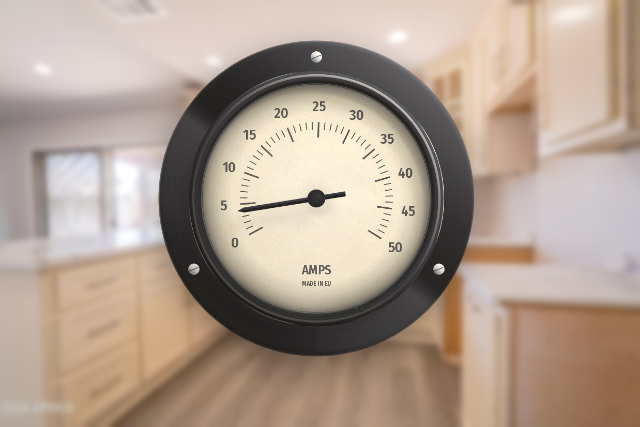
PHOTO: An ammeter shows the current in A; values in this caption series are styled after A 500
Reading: A 4
